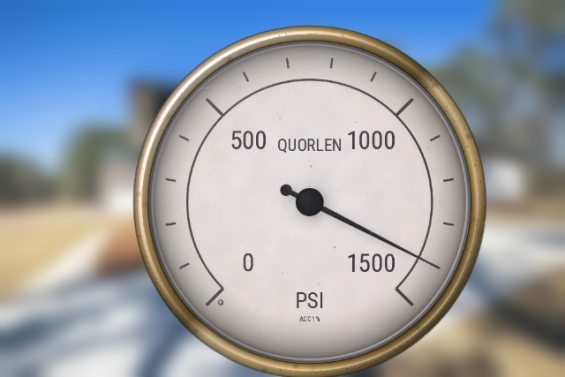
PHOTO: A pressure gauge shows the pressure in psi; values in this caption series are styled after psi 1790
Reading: psi 1400
